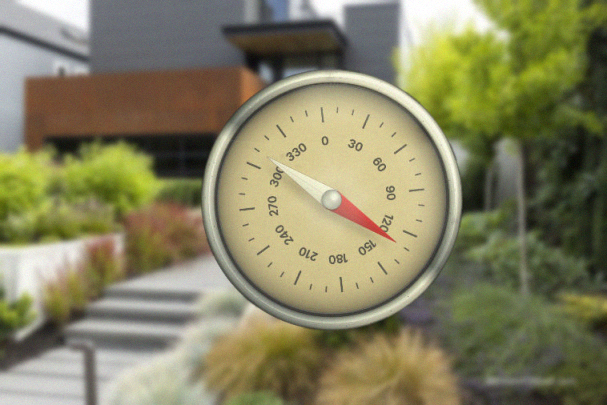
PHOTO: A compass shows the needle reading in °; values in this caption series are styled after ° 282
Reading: ° 130
